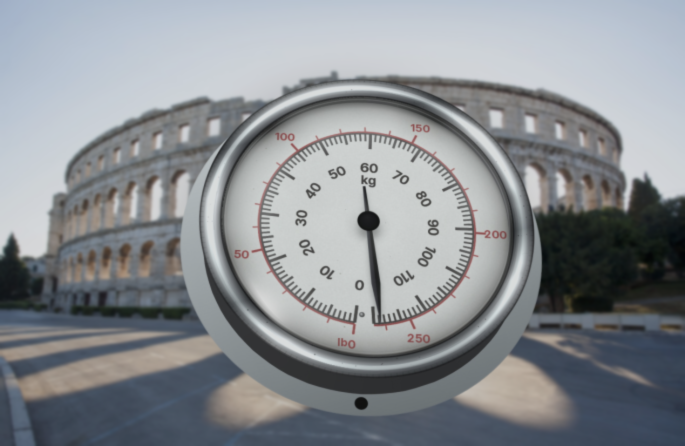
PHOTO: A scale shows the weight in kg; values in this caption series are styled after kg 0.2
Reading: kg 119
